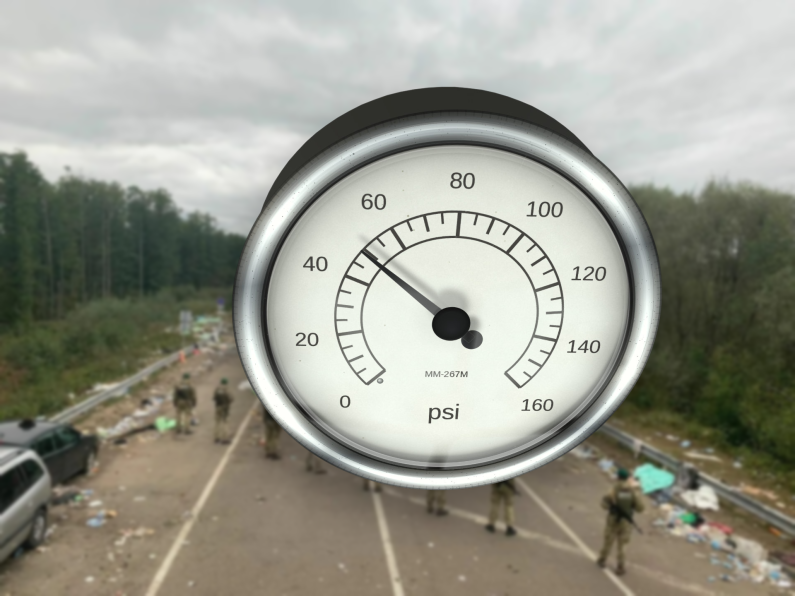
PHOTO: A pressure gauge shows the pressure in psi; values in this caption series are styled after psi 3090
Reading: psi 50
